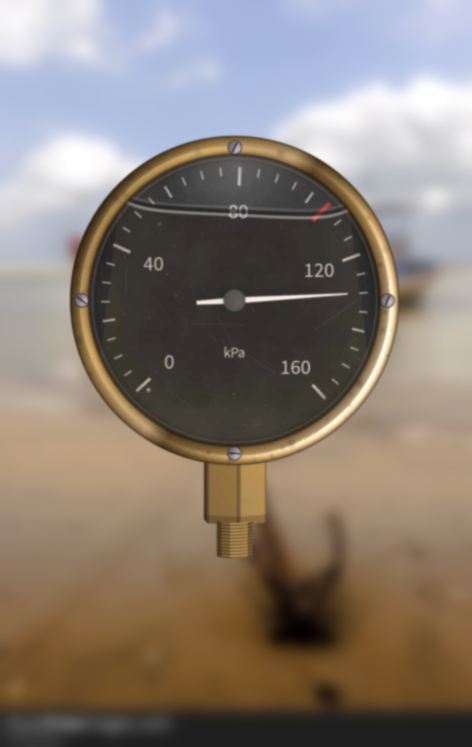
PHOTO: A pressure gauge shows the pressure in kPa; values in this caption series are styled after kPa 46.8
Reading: kPa 130
